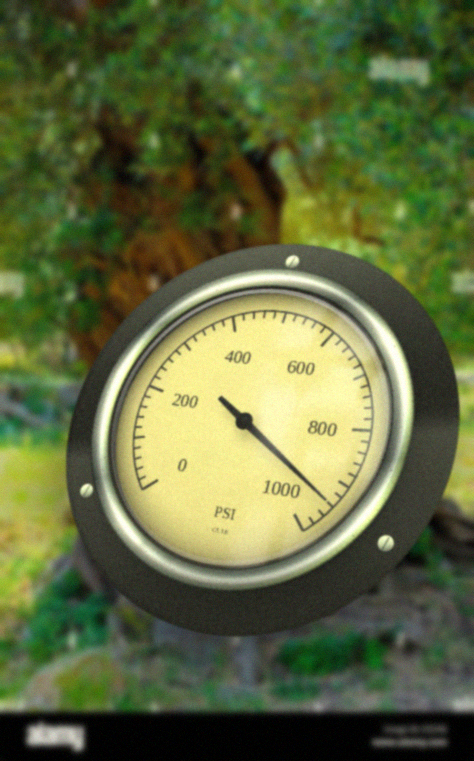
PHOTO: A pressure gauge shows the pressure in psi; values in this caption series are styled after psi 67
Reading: psi 940
